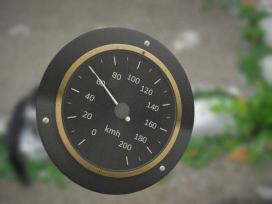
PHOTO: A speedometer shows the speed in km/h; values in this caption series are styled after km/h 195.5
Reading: km/h 60
